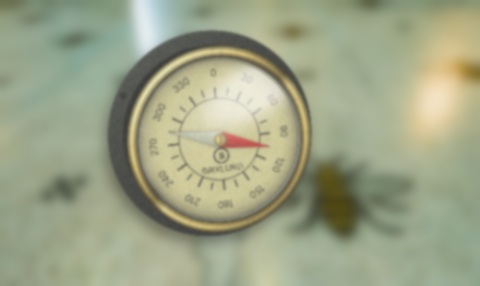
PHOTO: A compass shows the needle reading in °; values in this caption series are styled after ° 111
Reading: ° 105
